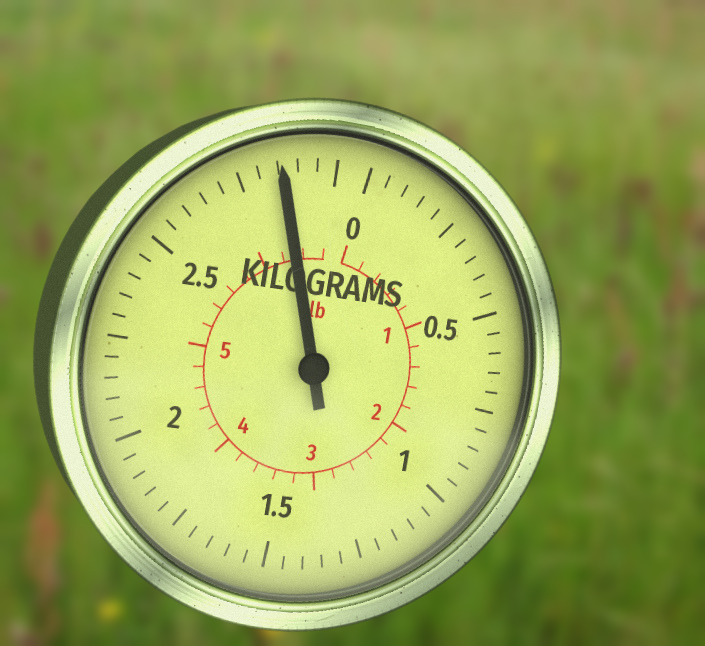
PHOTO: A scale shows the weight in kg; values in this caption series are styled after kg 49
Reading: kg 2.85
